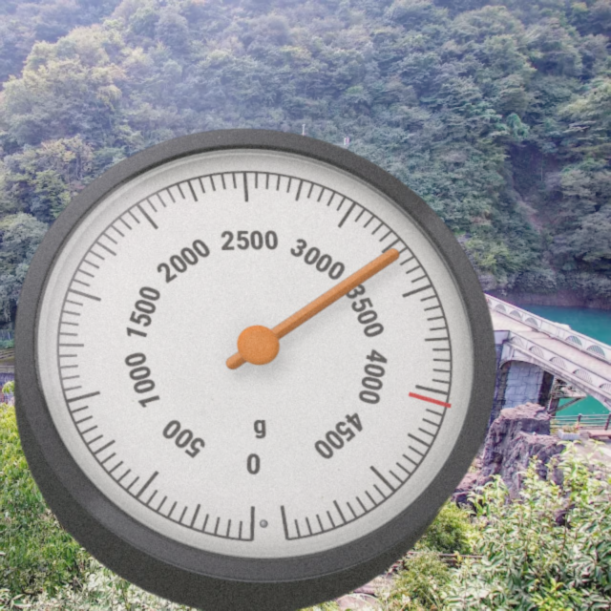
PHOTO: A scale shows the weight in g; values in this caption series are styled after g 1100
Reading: g 3300
